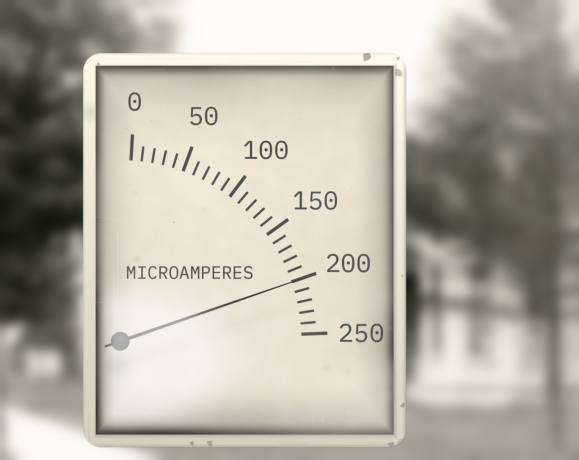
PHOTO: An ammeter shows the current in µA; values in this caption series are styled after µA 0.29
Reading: µA 200
